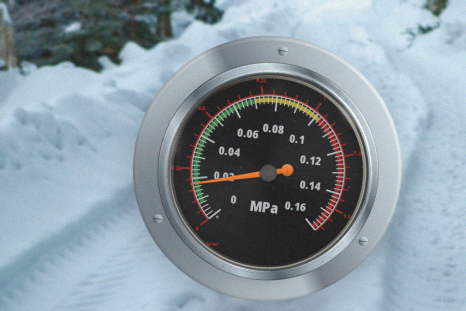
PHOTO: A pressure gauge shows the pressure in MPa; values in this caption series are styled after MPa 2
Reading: MPa 0.018
